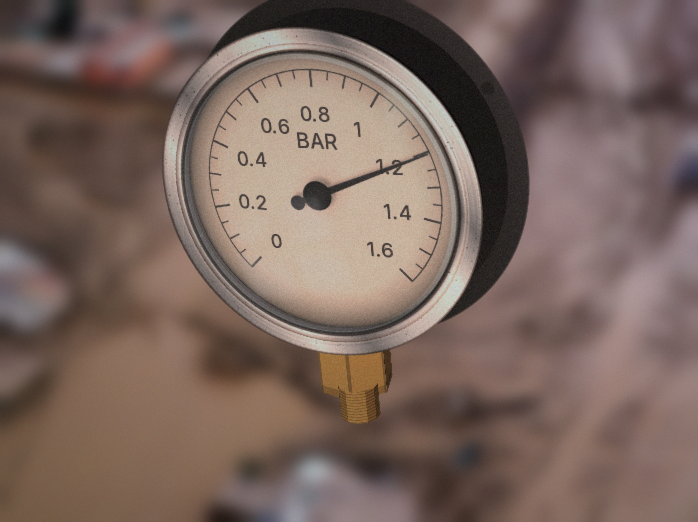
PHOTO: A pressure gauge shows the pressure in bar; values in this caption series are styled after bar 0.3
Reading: bar 1.2
